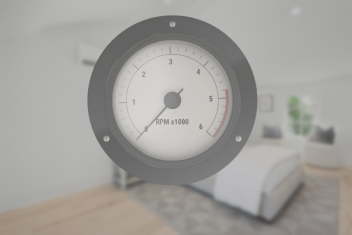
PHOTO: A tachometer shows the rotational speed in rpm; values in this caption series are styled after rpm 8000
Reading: rpm 0
